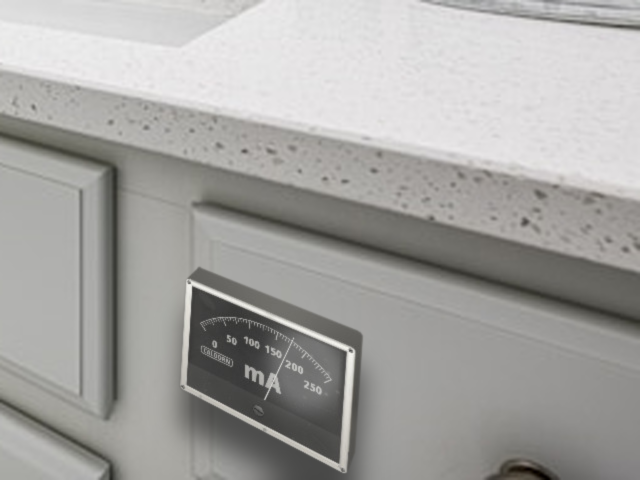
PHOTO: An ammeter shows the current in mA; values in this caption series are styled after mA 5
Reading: mA 175
